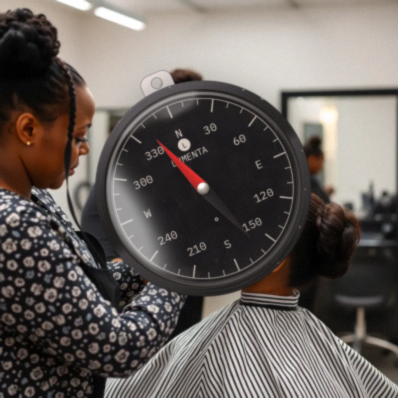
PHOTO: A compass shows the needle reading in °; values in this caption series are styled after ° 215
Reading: ° 340
